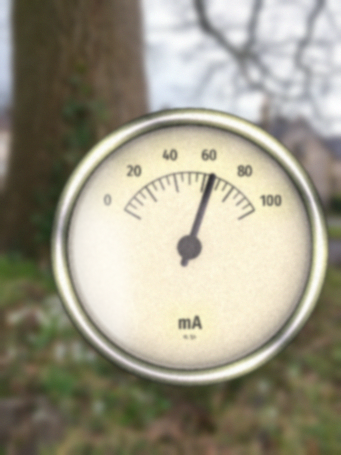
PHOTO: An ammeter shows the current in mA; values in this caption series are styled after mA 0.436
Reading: mA 65
